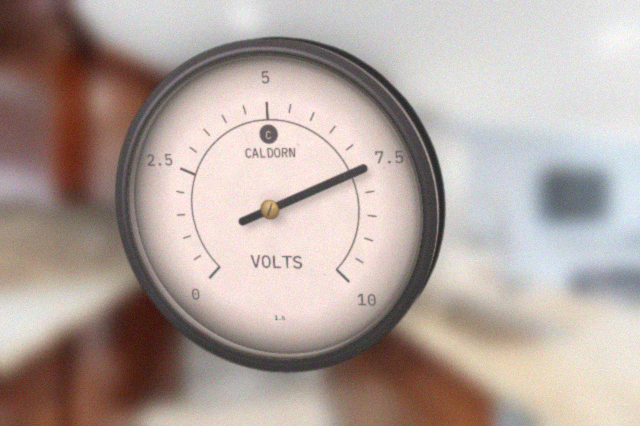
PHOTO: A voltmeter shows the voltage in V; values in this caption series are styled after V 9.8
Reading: V 7.5
